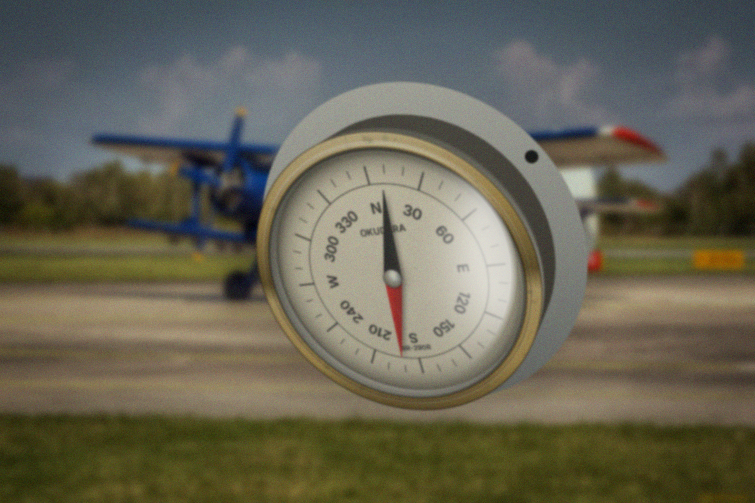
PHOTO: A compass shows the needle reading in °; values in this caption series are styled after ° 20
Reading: ° 190
